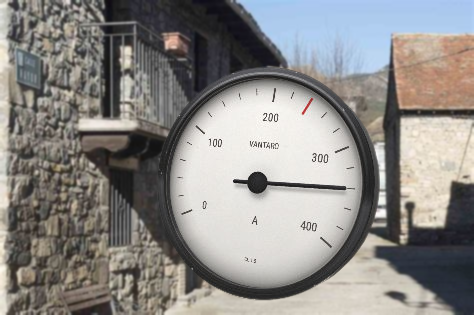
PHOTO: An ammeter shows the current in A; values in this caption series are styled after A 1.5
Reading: A 340
